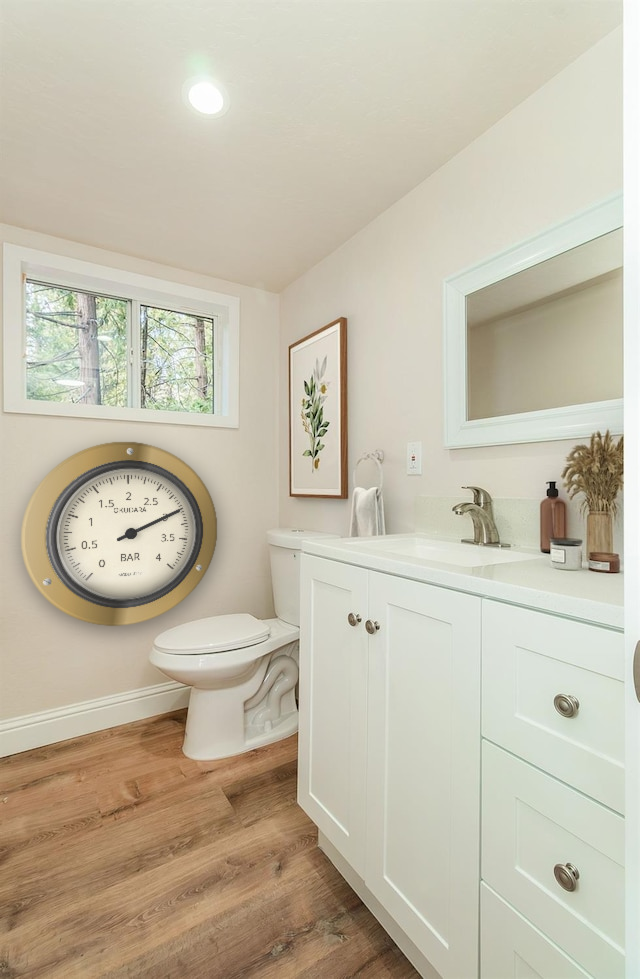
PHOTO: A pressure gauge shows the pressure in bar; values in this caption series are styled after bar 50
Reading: bar 3
